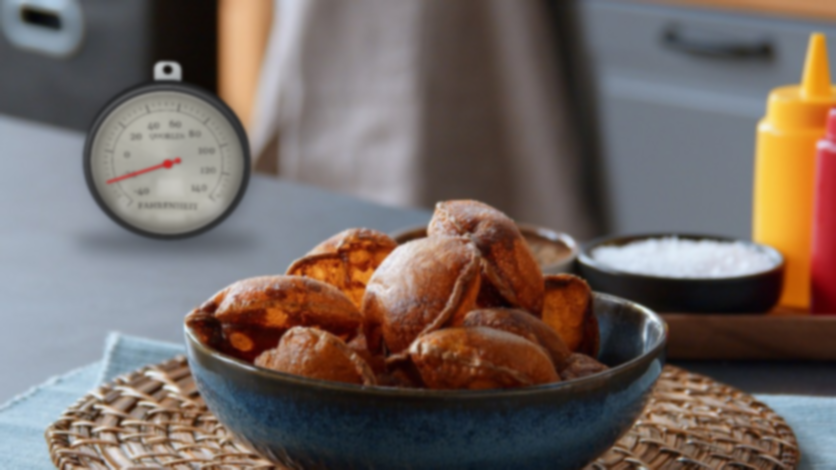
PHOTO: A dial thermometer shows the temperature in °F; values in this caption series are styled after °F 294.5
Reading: °F -20
